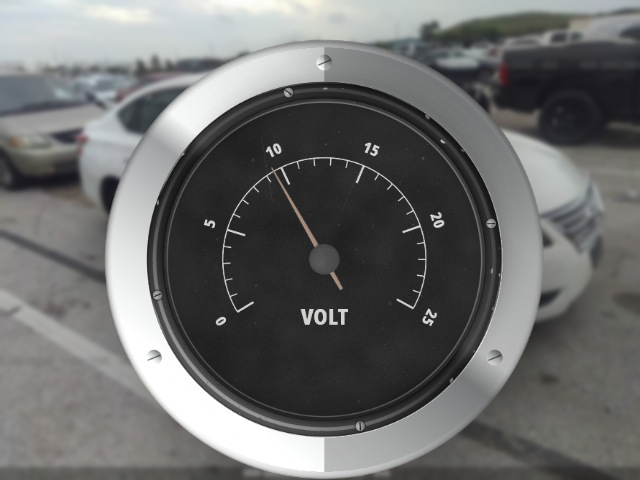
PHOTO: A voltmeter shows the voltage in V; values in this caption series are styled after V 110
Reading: V 9.5
